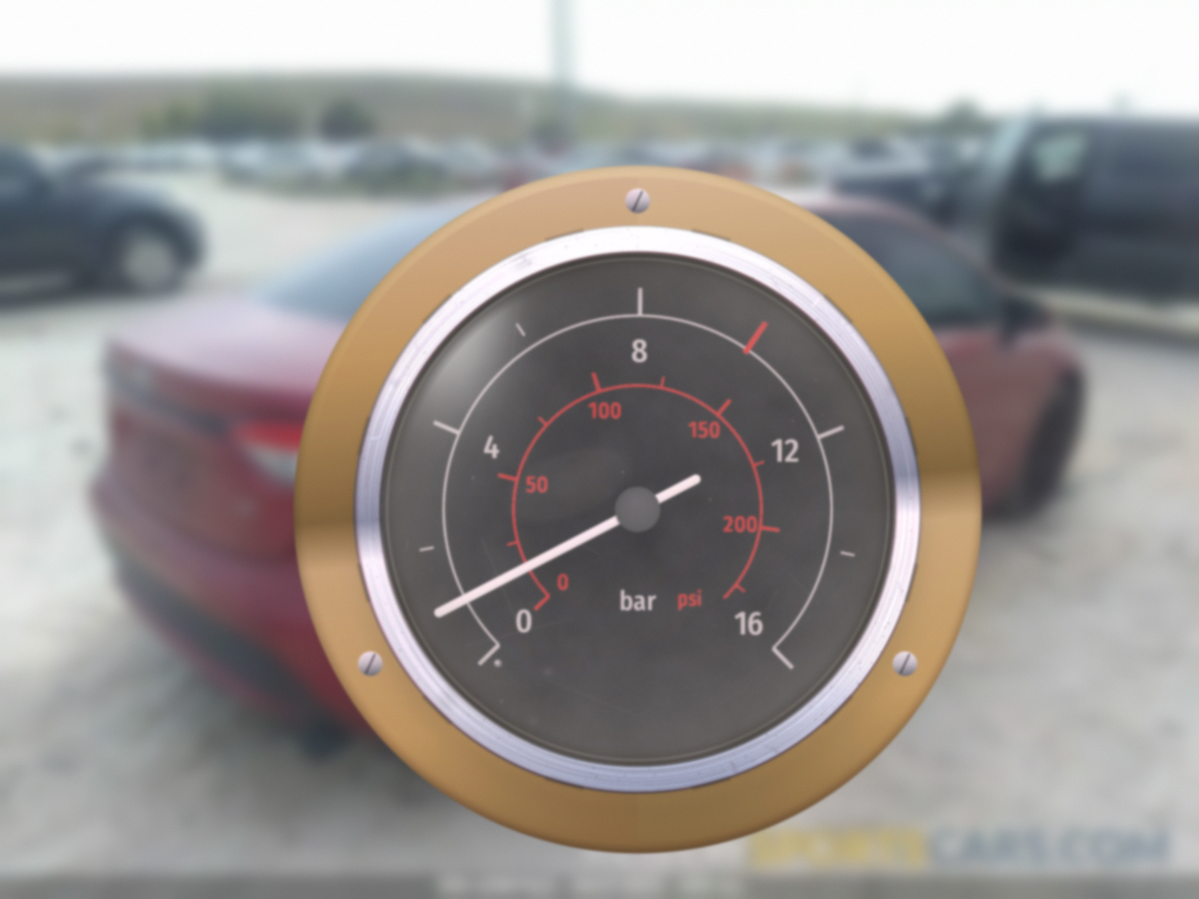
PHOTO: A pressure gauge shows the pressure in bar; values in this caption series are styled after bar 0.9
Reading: bar 1
